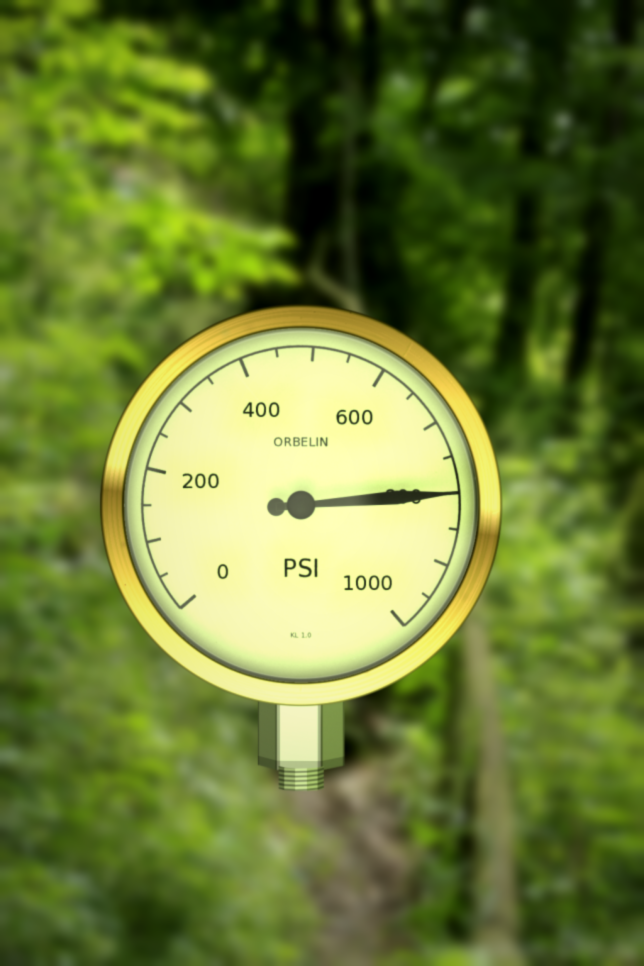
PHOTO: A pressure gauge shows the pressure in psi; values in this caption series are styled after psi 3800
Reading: psi 800
